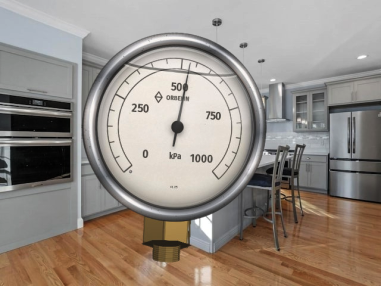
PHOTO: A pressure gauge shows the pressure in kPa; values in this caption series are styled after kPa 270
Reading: kPa 525
